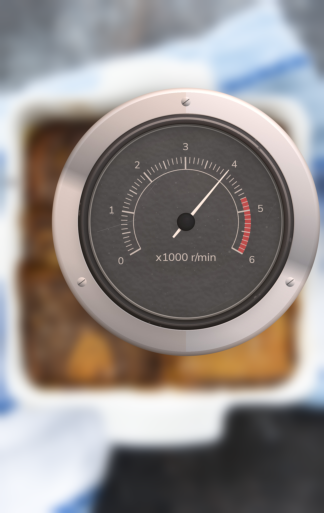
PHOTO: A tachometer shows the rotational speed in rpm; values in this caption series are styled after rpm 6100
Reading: rpm 4000
